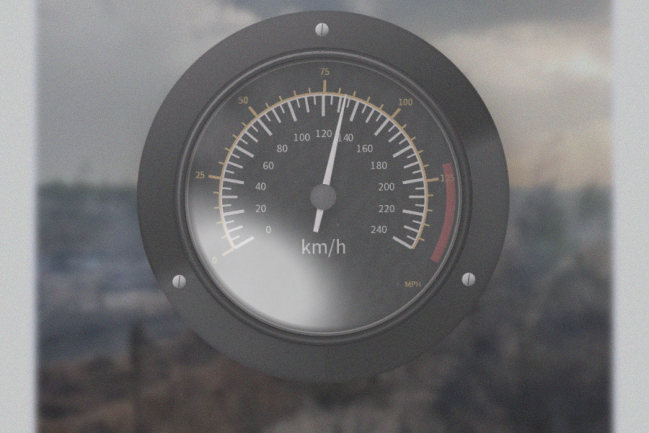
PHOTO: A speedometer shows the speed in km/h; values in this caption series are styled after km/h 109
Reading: km/h 132.5
